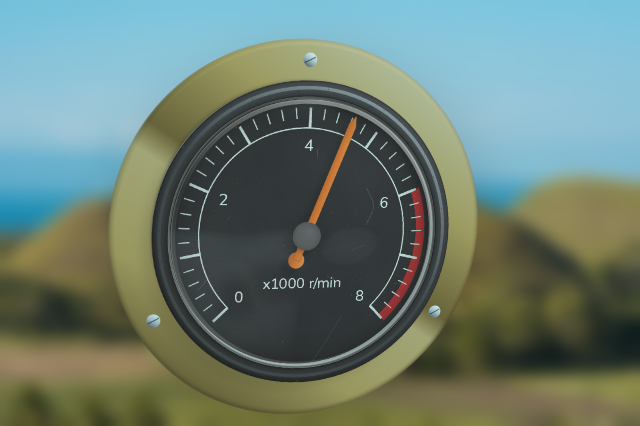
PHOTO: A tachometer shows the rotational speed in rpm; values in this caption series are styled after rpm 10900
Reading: rpm 4600
